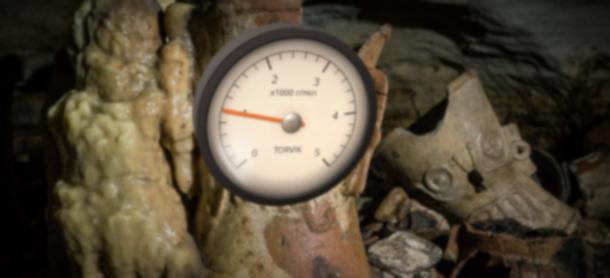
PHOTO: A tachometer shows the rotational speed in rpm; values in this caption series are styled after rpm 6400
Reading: rpm 1000
